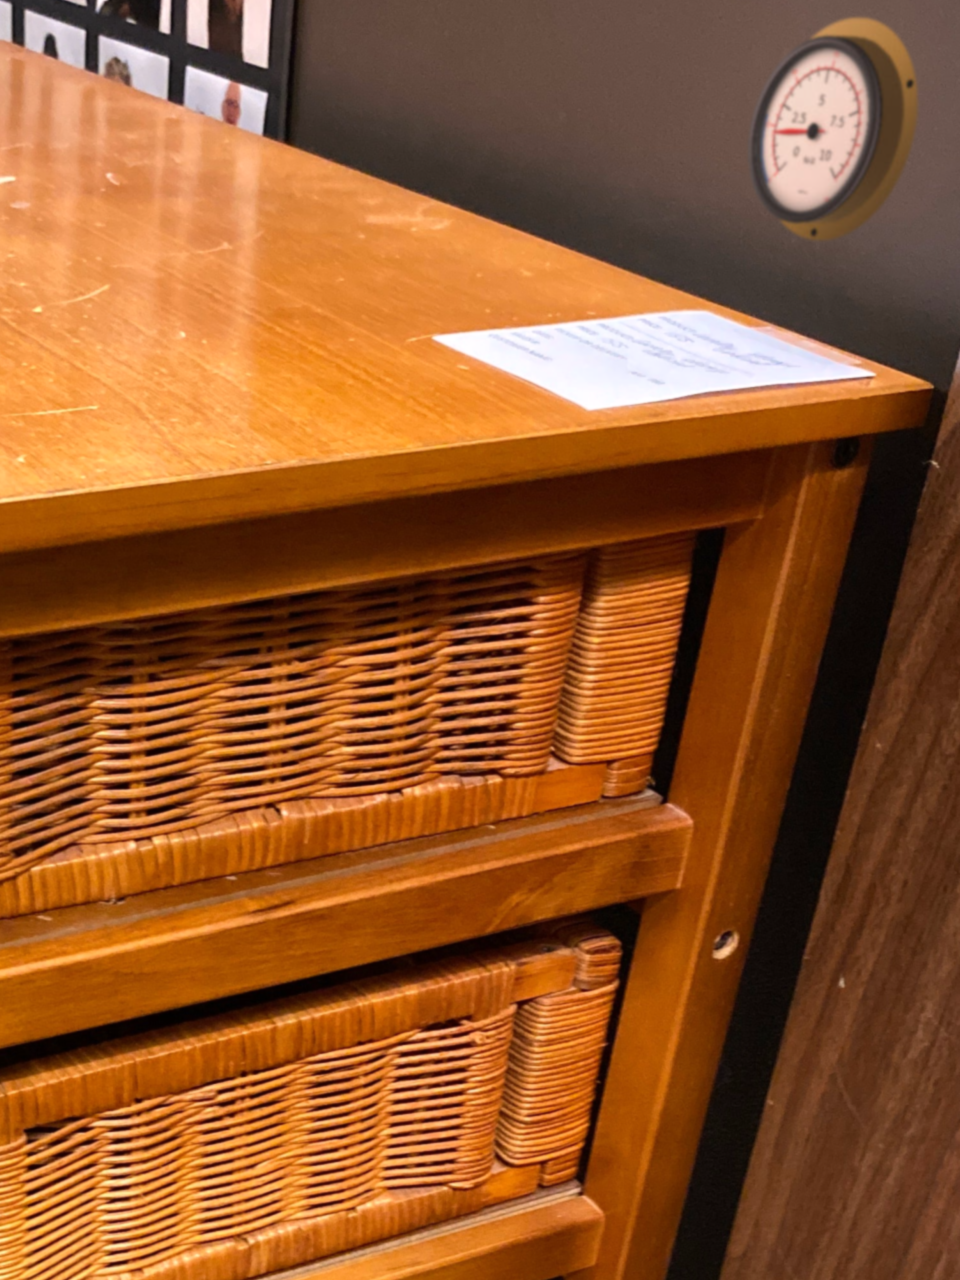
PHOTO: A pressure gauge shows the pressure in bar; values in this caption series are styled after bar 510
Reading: bar 1.5
